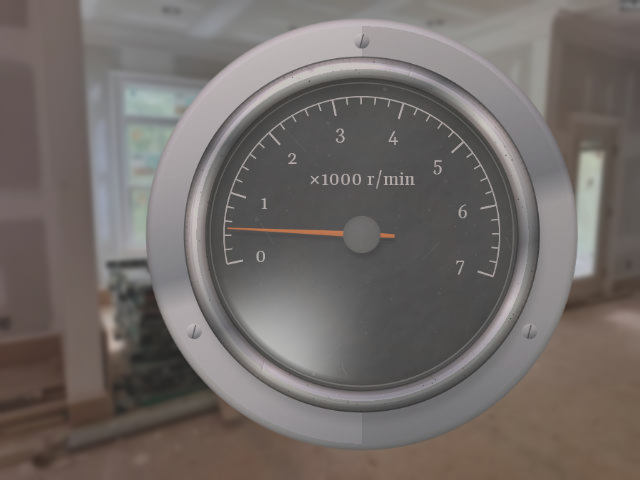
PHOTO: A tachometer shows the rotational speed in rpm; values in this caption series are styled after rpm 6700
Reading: rpm 500
